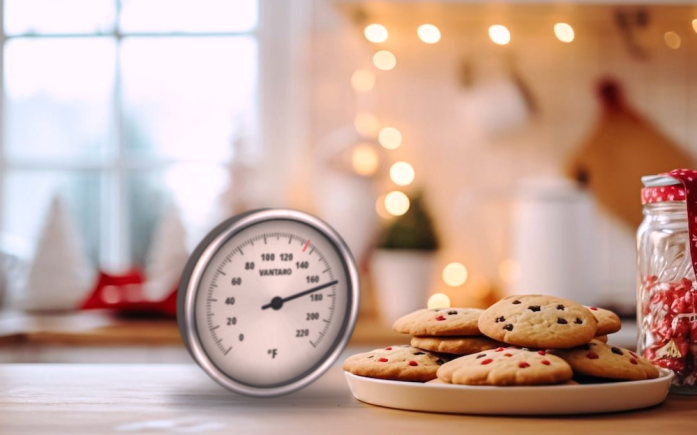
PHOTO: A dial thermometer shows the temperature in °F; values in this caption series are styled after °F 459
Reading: °F 170
